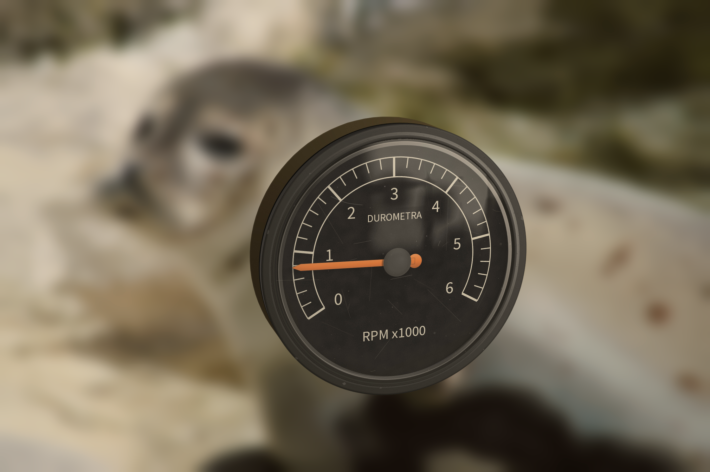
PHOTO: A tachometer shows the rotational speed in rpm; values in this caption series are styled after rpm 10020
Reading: rpm 800
